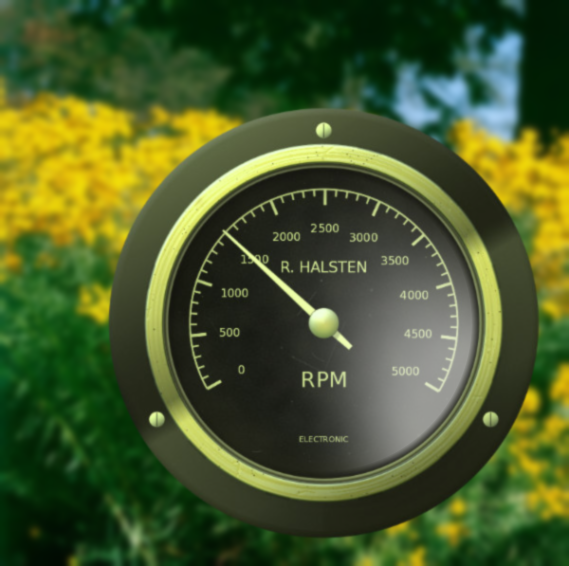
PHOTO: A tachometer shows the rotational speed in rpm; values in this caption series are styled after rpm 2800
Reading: rpm 1500
